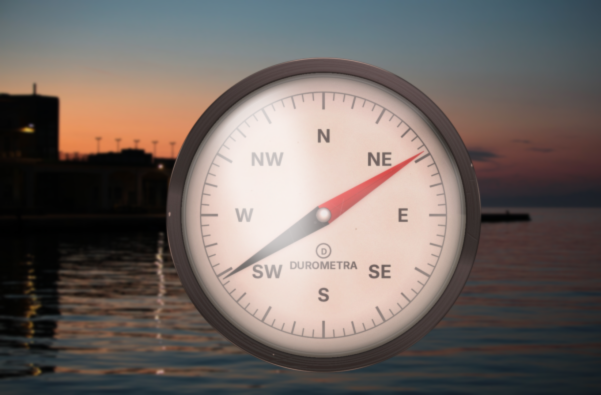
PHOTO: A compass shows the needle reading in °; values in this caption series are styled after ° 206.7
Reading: ° 57.5
